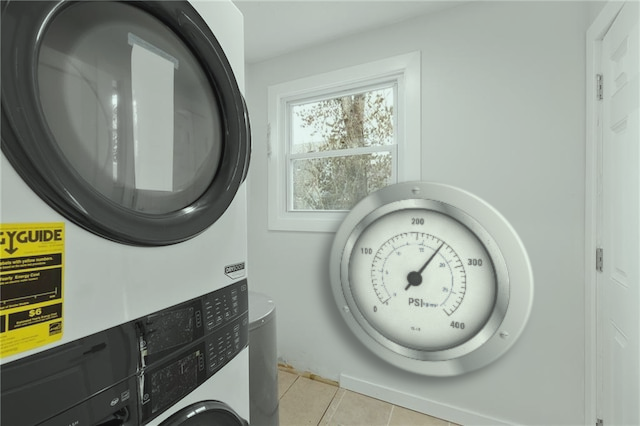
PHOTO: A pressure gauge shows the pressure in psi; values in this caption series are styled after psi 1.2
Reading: psi 250
